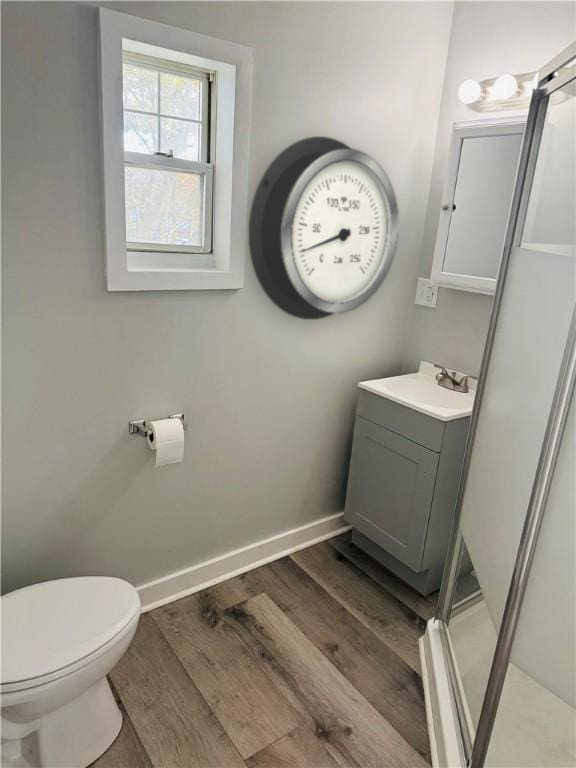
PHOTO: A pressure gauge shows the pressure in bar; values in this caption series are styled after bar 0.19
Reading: bar 25
